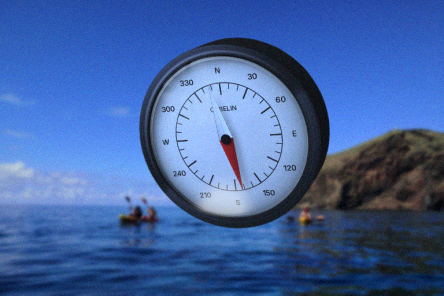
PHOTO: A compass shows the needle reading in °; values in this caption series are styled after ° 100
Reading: ° 170
